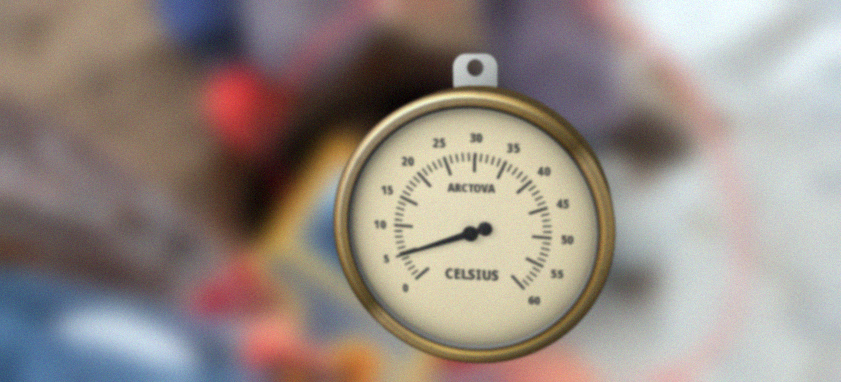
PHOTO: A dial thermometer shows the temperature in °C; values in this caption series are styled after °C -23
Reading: °C 5
